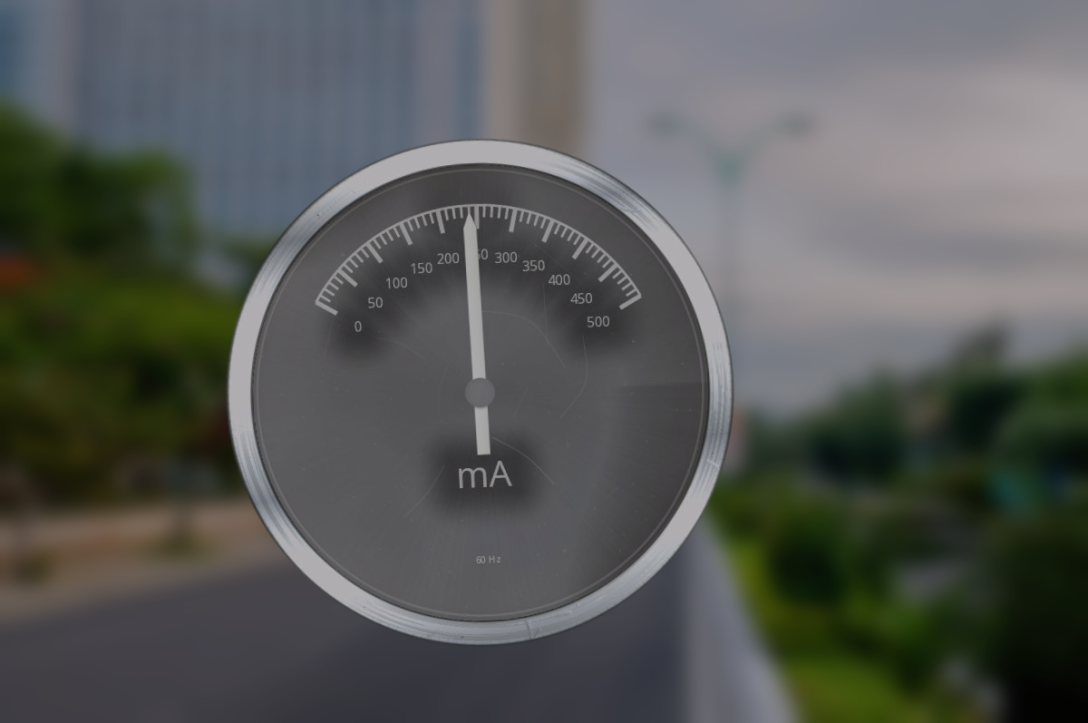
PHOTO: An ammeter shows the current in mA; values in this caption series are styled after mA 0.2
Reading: mA 240
